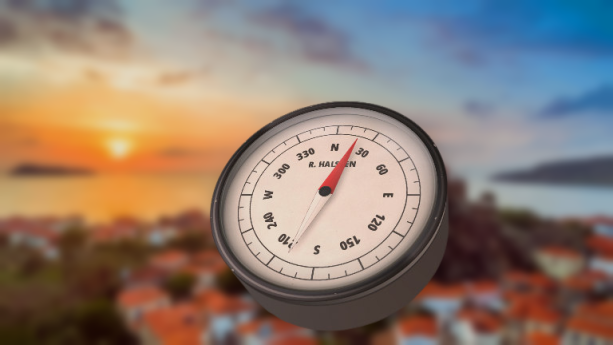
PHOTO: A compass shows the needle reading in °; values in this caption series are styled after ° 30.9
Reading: ° 20
